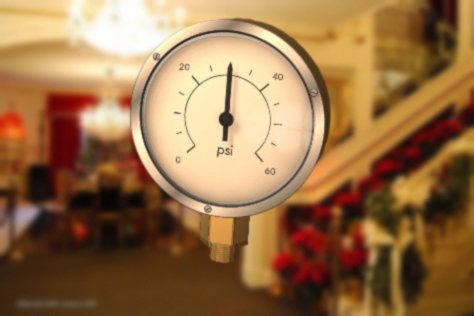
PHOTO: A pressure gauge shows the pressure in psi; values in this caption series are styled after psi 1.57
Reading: psi 30
